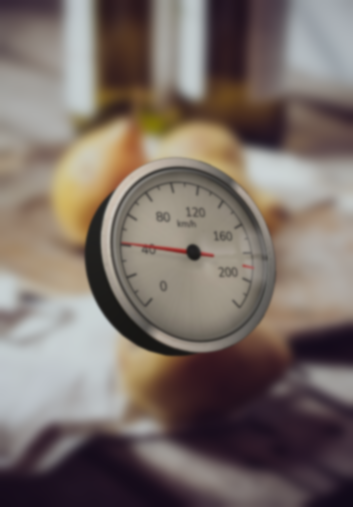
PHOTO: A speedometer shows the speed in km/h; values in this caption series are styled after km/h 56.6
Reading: km/h 40
